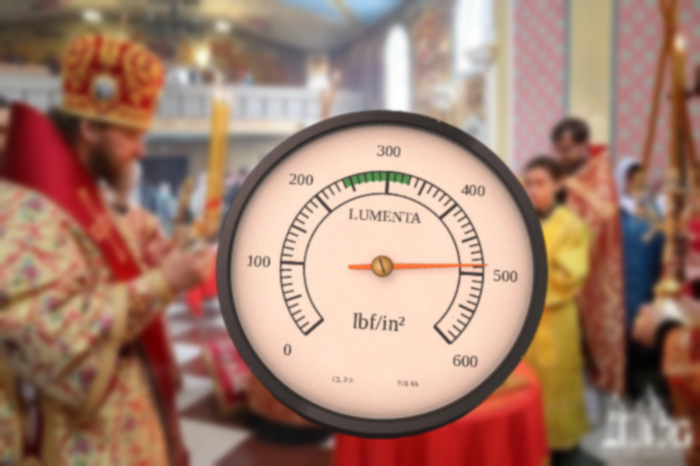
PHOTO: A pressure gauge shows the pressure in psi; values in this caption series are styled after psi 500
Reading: psi 490
